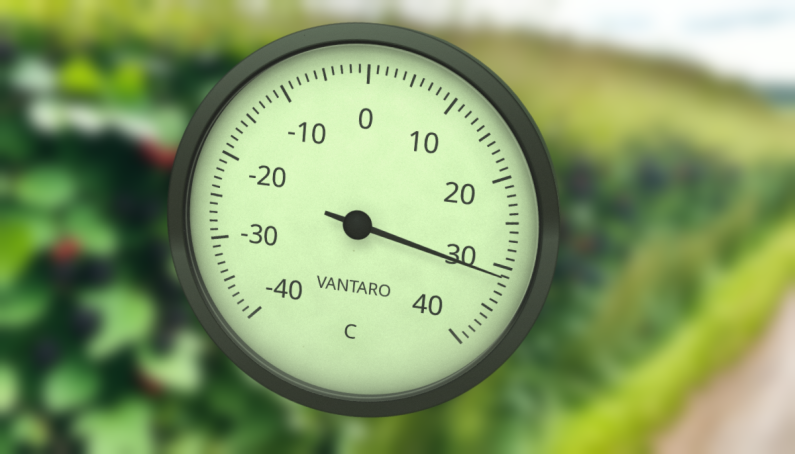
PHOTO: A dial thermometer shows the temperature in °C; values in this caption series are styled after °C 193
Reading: °C 31
